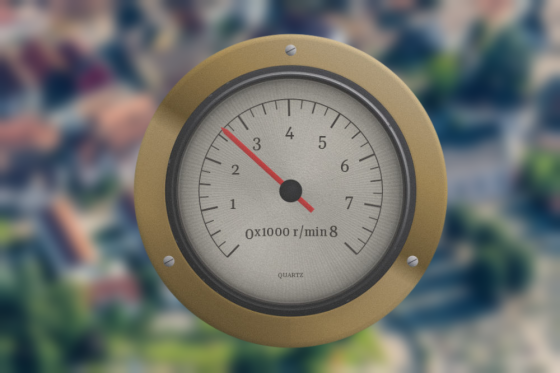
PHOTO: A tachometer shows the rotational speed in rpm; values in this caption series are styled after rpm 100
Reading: rpm 2625
